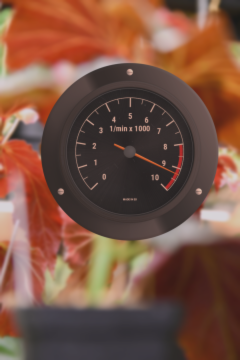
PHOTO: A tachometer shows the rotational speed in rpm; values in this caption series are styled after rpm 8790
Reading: rpm 9250
